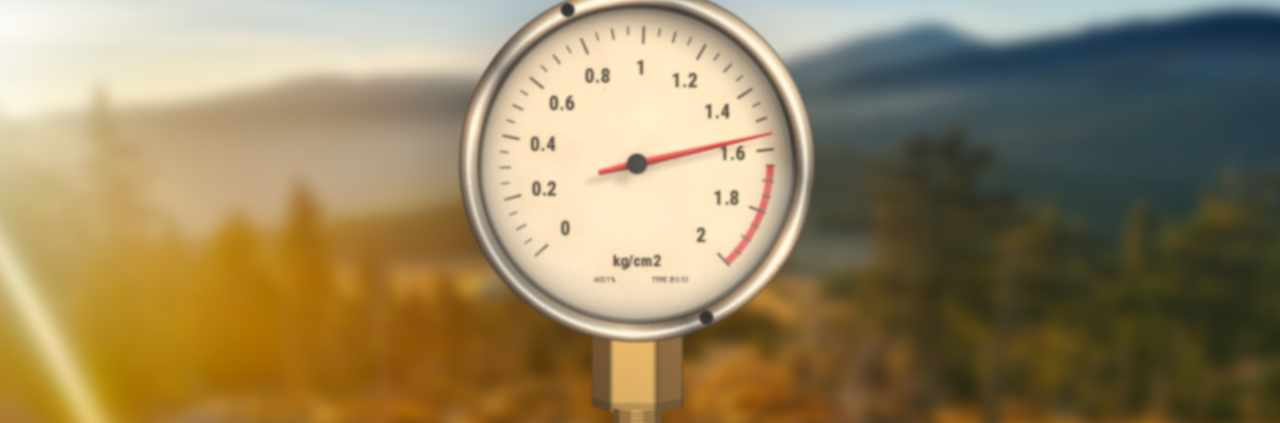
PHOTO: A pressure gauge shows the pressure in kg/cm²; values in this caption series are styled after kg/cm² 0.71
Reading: kg/cm² 1.55
